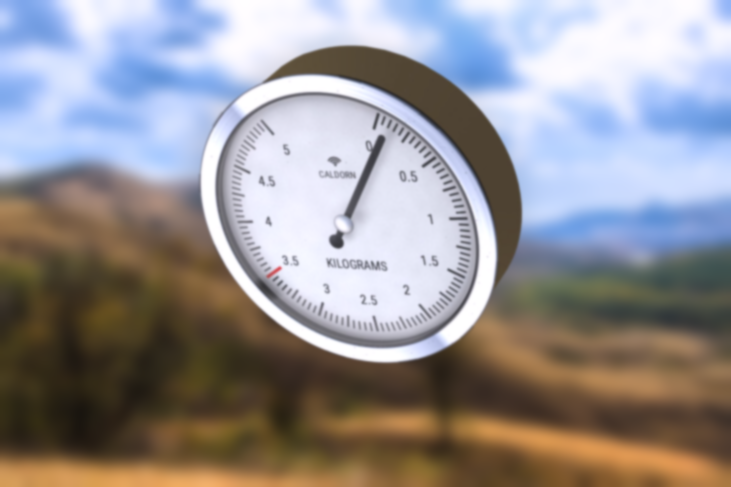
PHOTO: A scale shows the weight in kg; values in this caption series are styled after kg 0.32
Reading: kg 0.1
